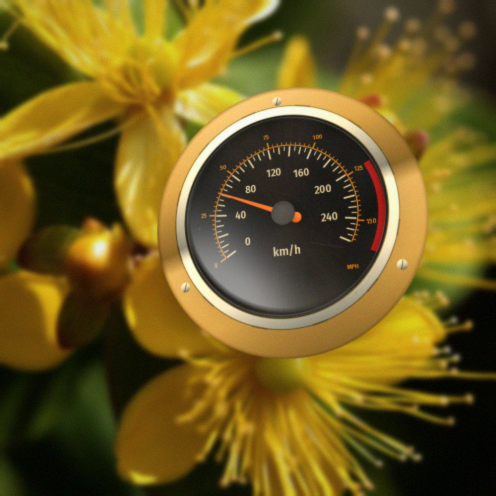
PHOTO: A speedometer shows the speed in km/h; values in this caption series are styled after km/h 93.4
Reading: km/h 60
